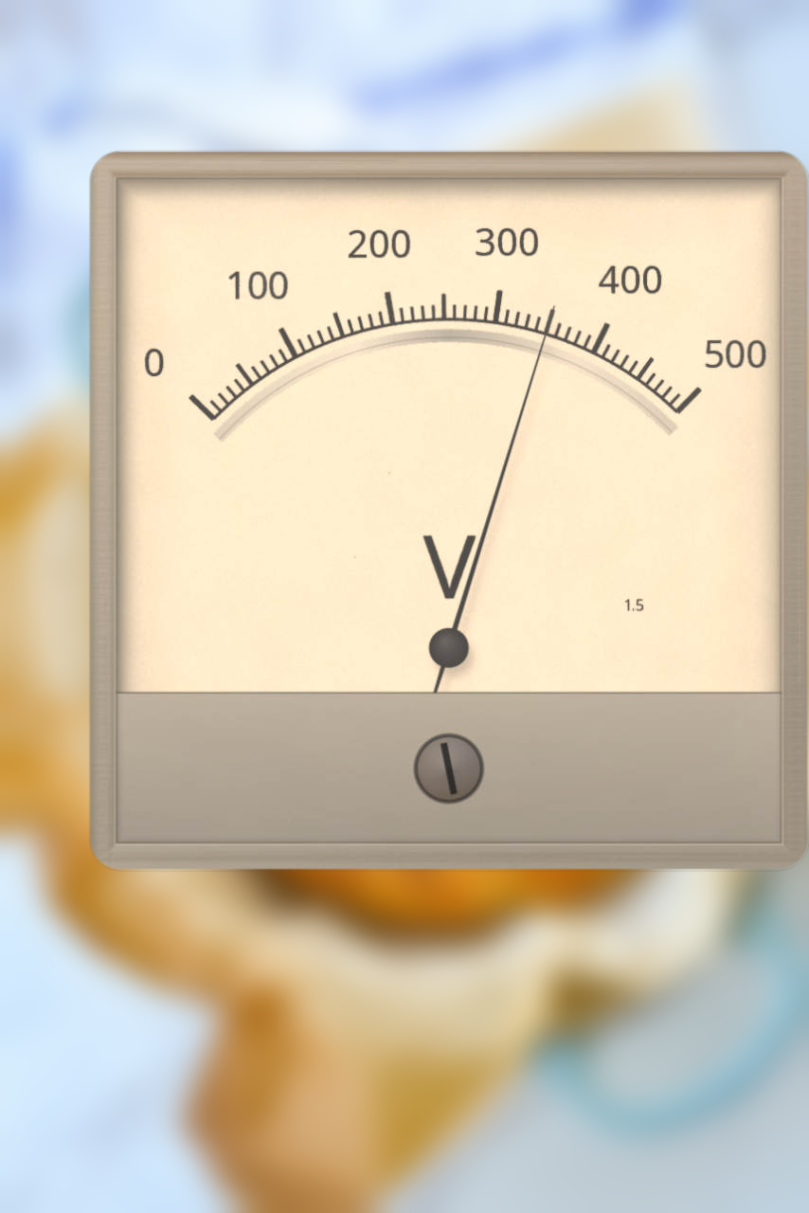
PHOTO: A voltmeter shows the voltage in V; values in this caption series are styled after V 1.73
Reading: V 350
